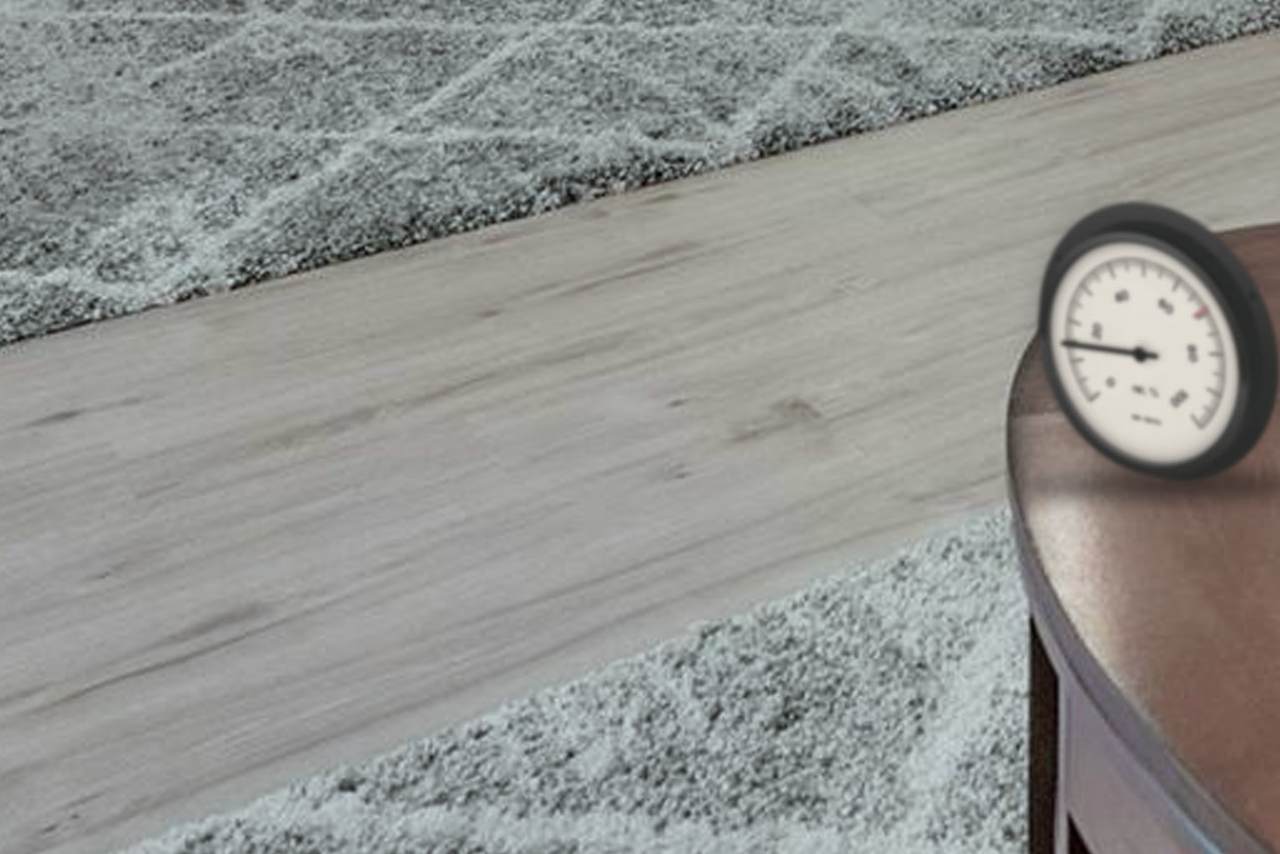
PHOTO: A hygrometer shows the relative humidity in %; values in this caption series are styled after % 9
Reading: % 15
